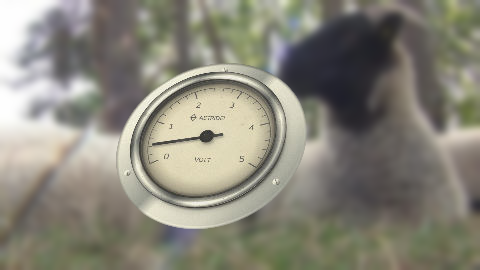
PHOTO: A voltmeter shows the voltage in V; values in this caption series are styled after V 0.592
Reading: V 0.4
